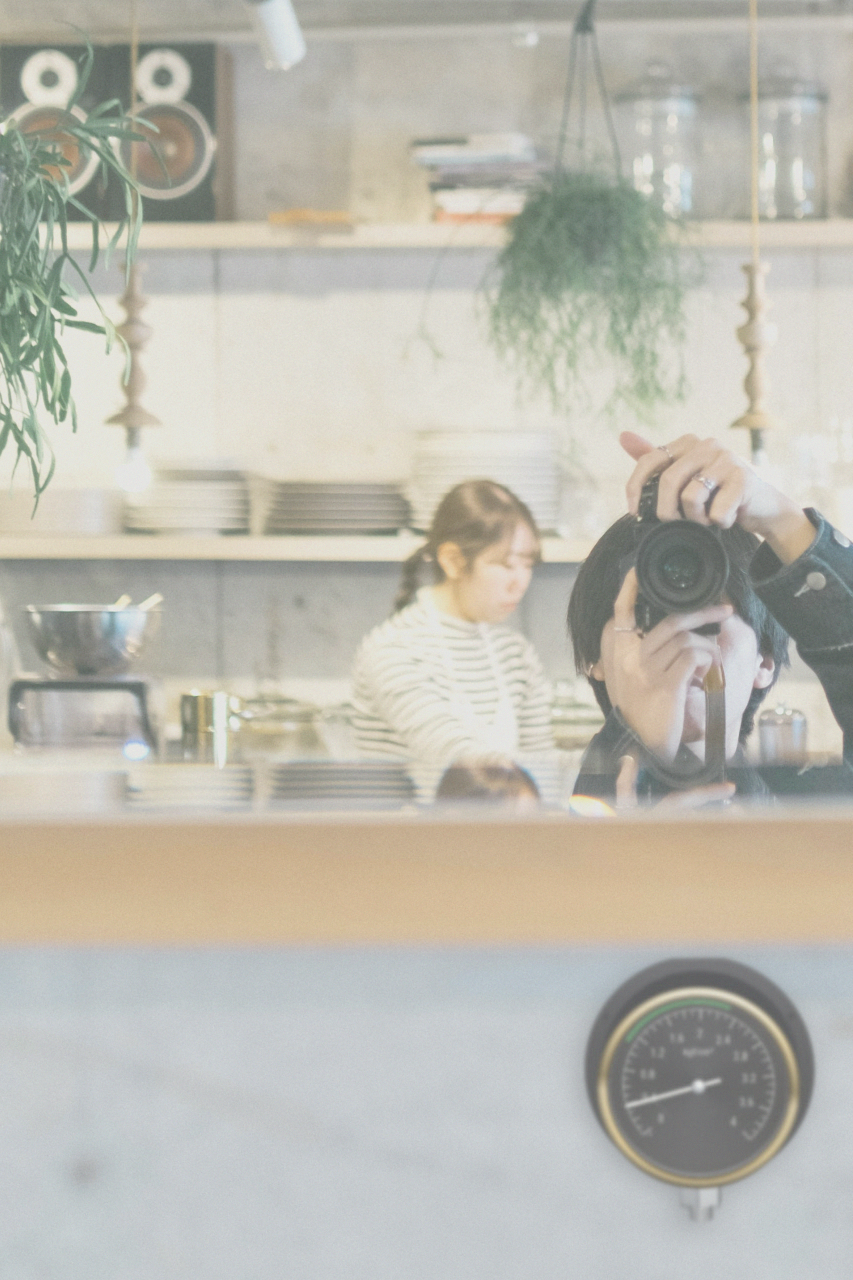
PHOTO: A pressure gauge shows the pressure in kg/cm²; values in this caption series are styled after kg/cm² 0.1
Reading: kg/cm² 0.4
